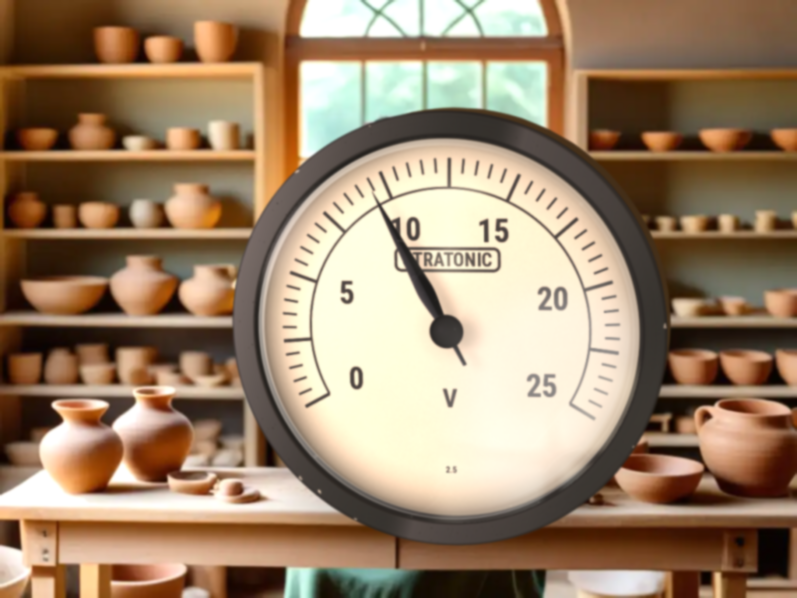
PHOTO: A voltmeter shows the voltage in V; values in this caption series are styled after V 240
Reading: V 9.5
